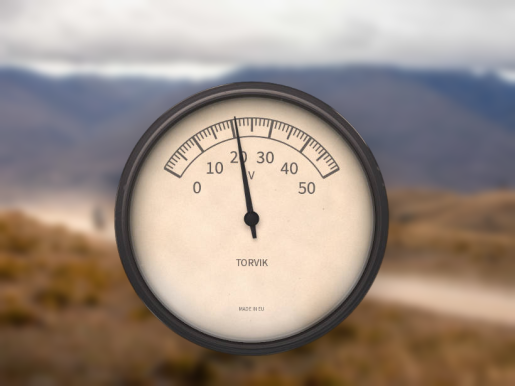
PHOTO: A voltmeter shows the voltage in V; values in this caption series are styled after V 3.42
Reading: V 21
